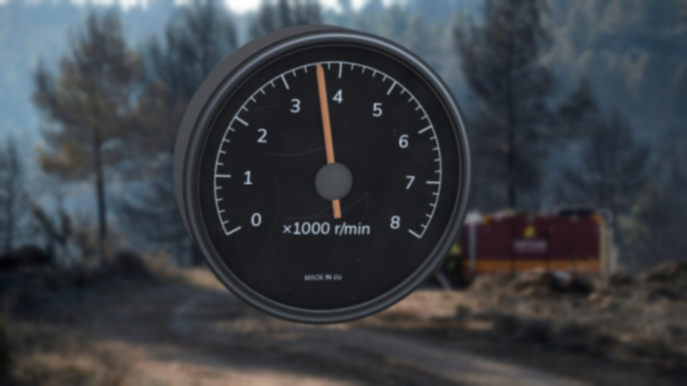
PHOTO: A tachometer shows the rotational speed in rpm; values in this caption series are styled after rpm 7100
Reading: rpm 3600
